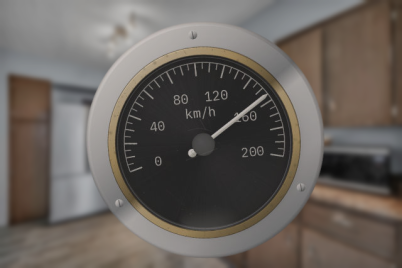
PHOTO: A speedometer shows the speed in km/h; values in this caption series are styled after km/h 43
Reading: km/h 155
